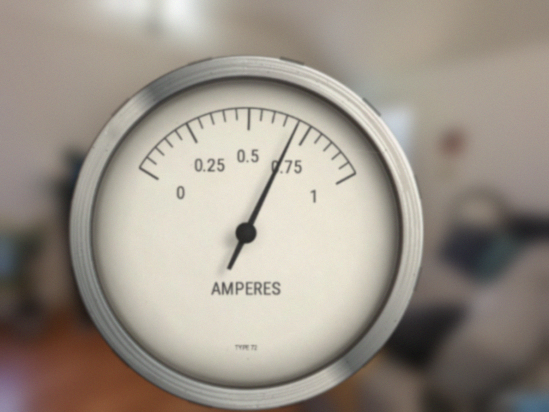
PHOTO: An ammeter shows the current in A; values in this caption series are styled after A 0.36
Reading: A 0.7
